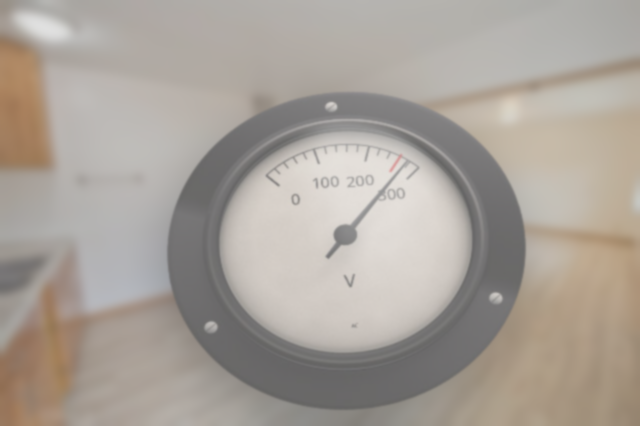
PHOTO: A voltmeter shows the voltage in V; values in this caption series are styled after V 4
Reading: V 280
